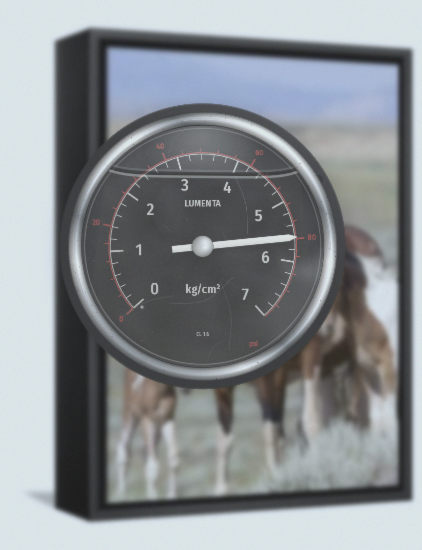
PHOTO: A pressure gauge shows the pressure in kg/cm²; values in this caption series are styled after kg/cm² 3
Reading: kg/cm² 5.6
